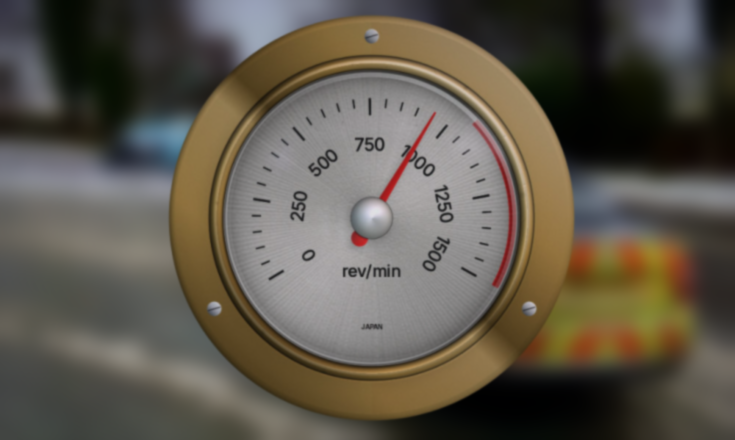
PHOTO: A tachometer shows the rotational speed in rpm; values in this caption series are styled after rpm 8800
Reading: rpm 950
